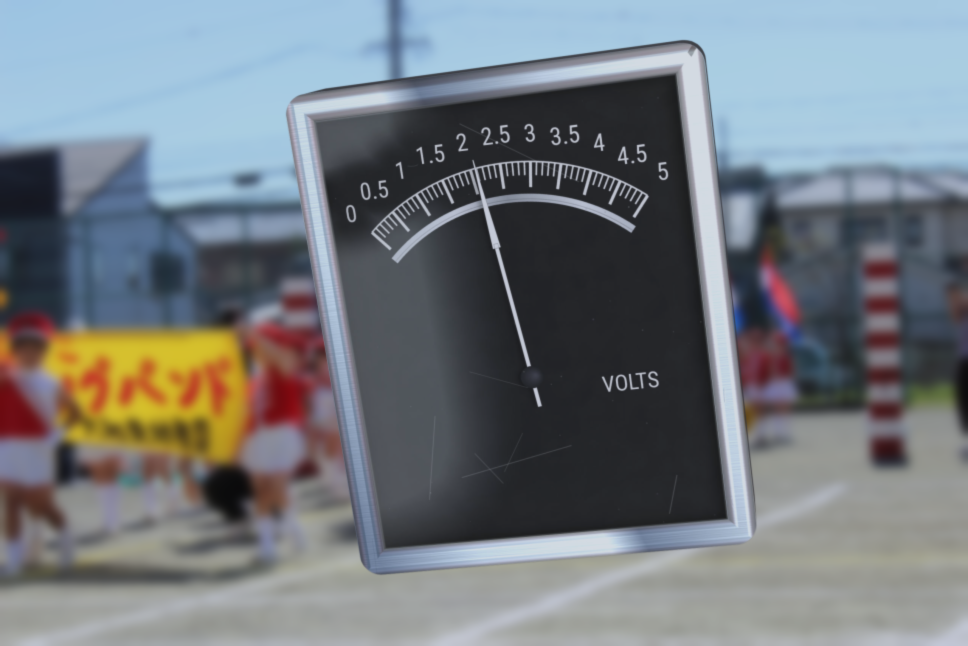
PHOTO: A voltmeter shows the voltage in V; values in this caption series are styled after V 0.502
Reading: V 2.1
